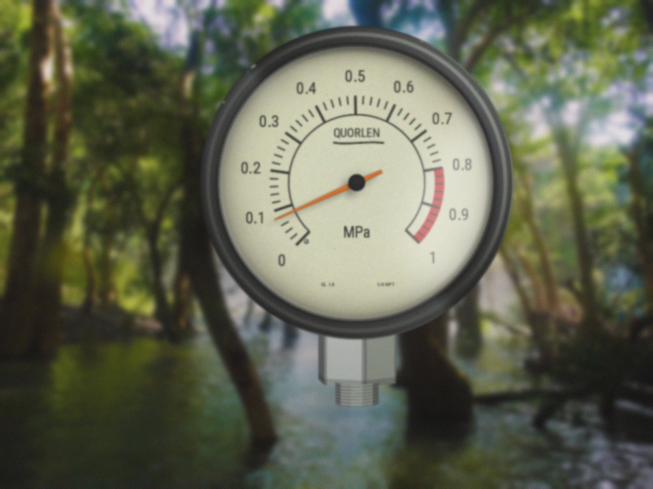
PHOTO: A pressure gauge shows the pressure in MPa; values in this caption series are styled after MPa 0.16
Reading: MPa 0.08
